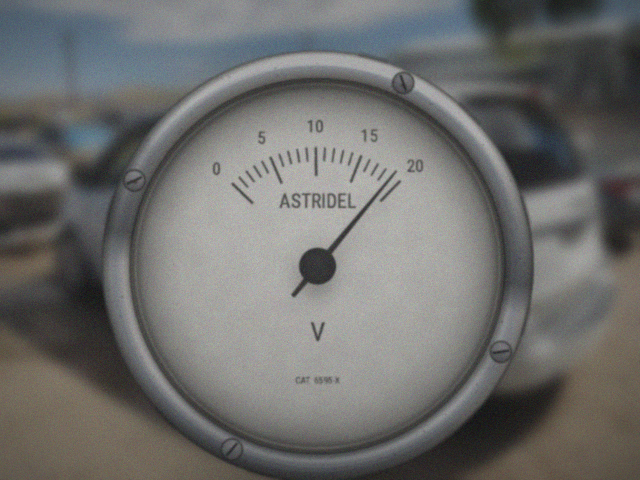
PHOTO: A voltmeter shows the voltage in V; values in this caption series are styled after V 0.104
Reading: V 19
